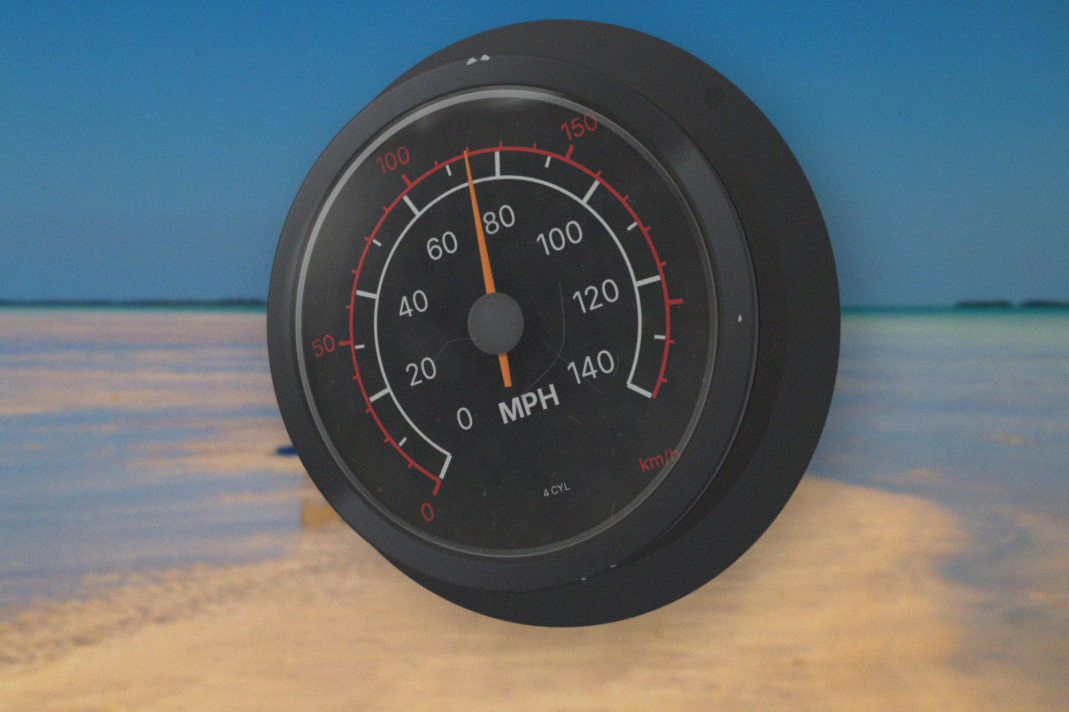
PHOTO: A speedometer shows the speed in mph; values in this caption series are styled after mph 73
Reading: mph 75
